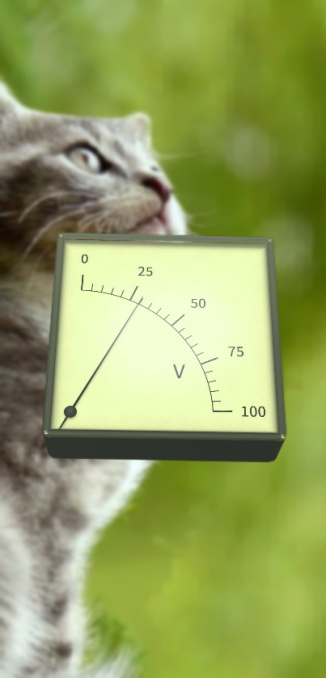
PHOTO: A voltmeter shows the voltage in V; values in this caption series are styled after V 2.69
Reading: V 30
